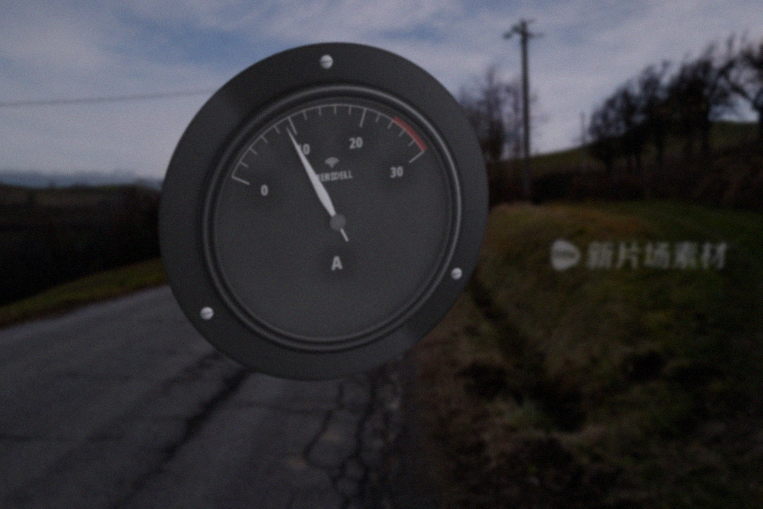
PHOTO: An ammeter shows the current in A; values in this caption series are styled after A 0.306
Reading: A 9
